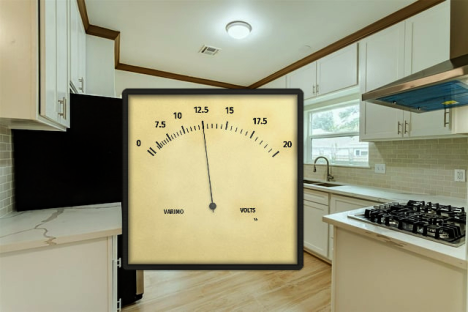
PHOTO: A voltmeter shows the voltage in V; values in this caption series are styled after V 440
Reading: V 12.5
